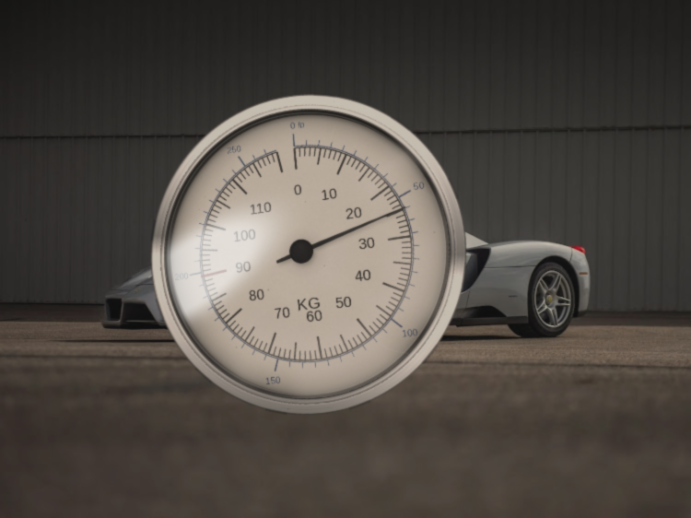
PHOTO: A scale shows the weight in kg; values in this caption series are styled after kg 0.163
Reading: kg 25
